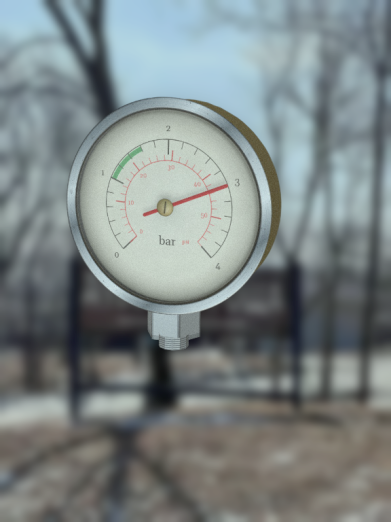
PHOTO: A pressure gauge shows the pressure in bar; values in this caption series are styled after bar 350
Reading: bar 3
